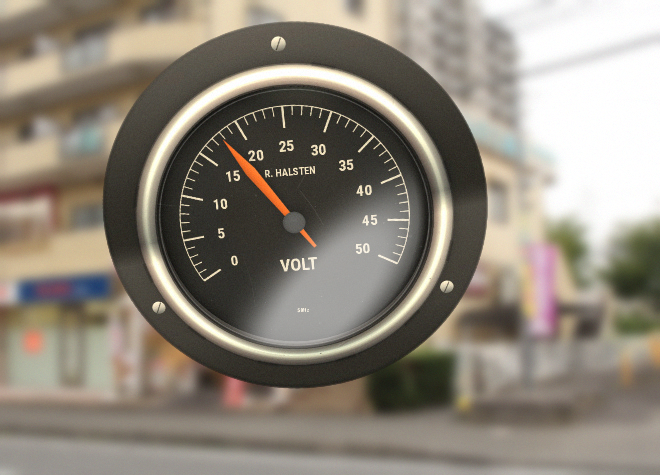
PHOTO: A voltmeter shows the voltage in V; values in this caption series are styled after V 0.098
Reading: V 18
